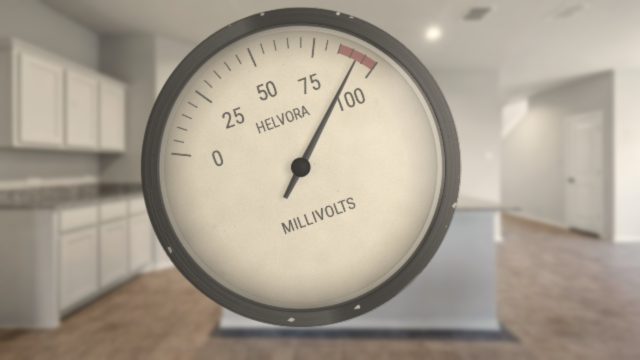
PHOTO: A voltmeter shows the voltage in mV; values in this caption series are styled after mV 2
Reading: mV 92.5
